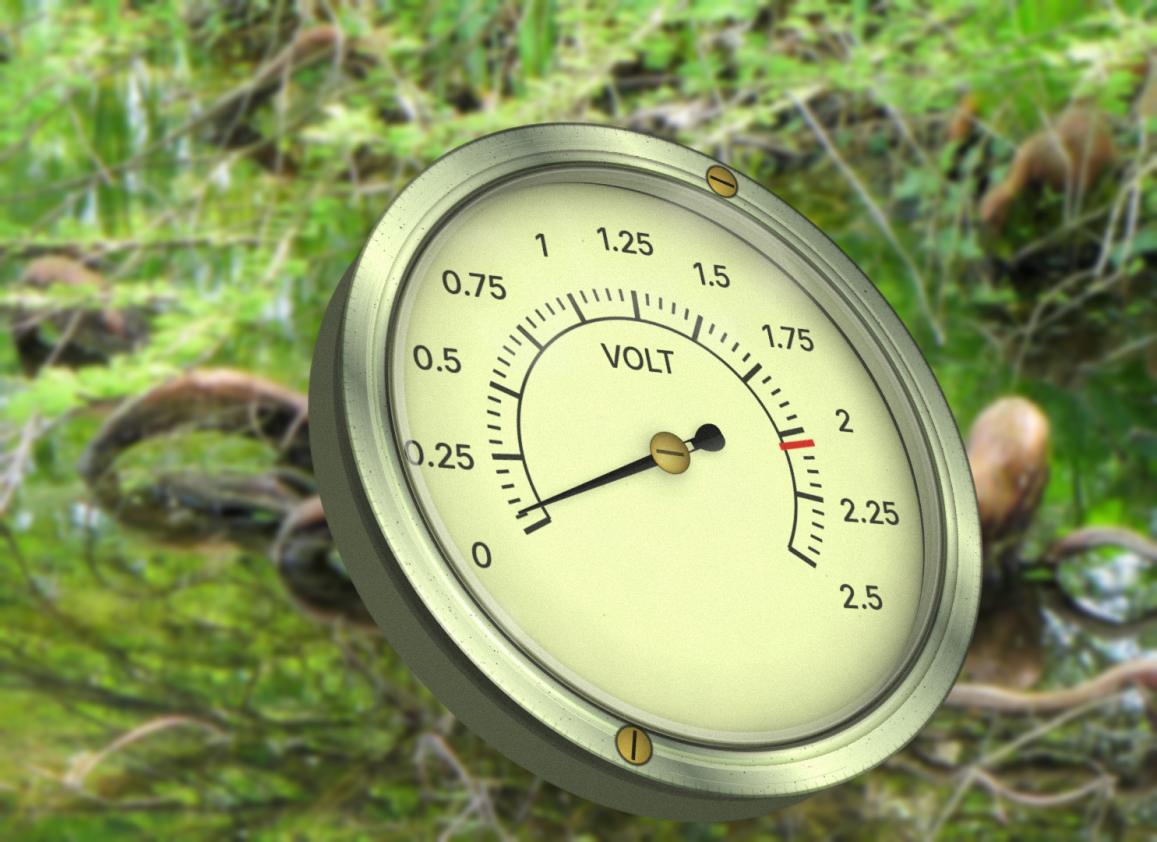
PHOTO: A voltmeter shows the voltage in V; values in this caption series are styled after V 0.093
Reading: V 0.05
